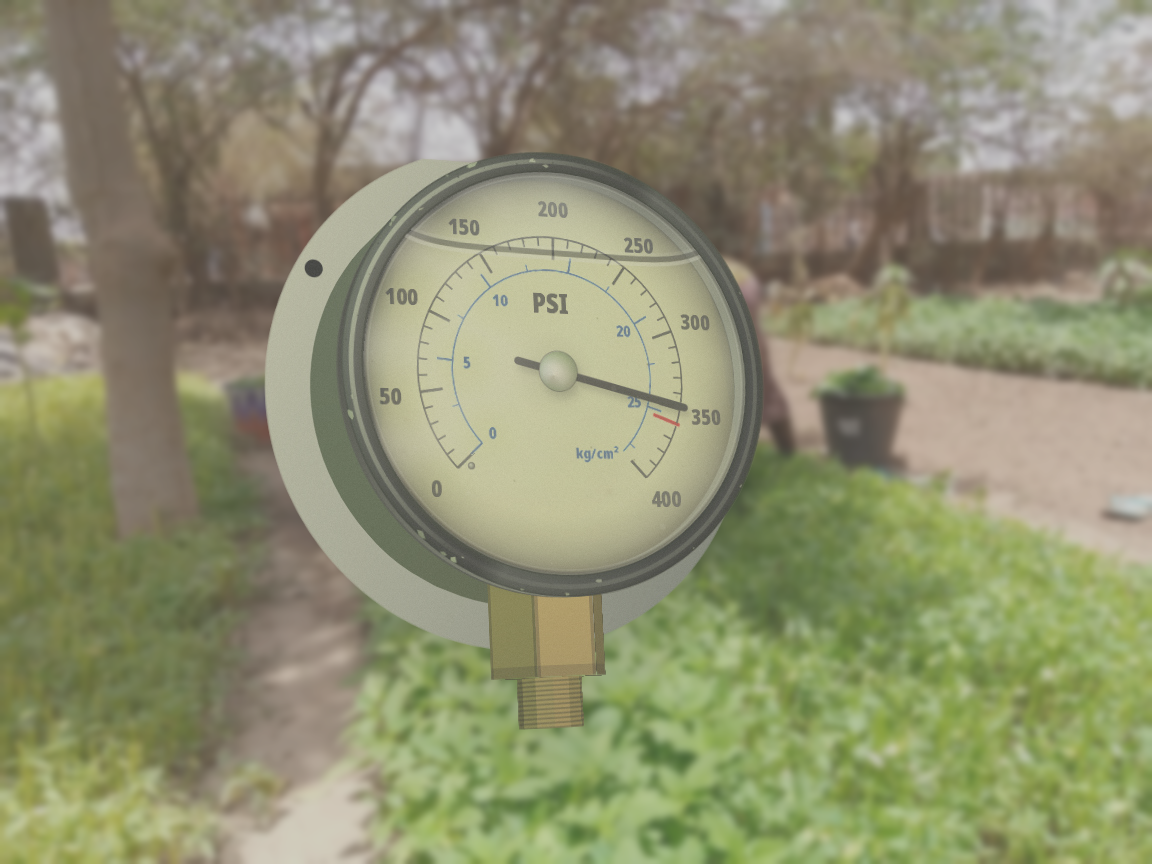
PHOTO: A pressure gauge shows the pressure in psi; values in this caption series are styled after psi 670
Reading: psi 350
